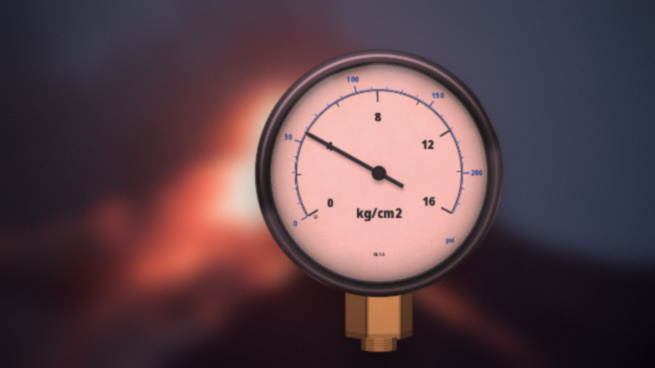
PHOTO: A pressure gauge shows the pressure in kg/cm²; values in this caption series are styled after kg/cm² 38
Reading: kg/cm² 4
